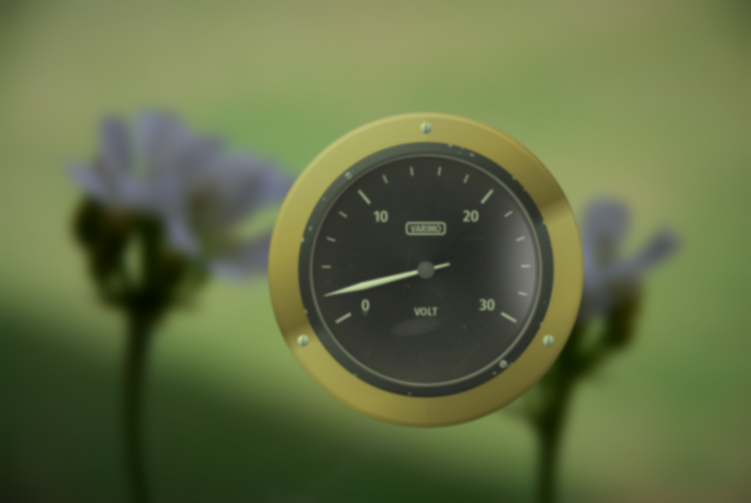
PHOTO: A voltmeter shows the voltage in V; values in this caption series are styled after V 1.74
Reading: V 2
